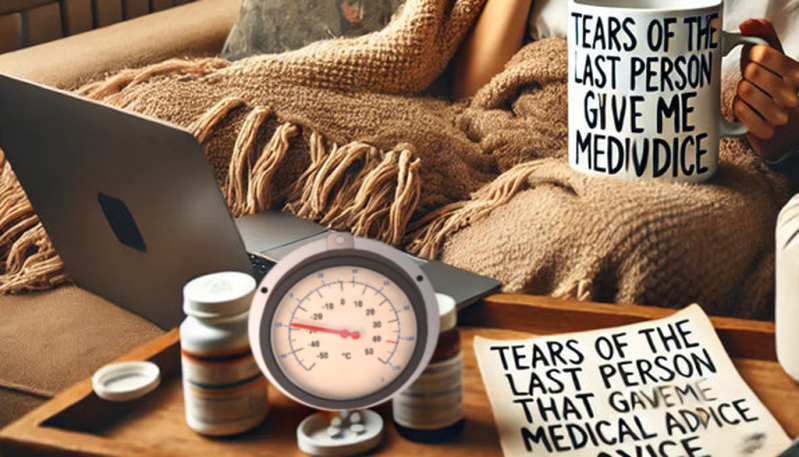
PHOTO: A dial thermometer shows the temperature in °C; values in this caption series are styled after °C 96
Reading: °C -27.5
